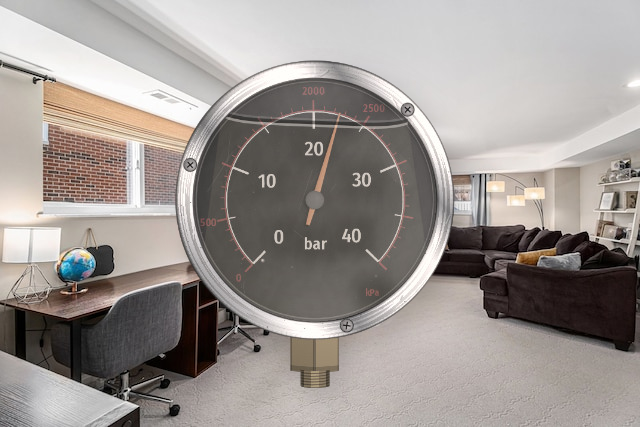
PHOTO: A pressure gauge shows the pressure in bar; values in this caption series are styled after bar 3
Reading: bar 22.5
